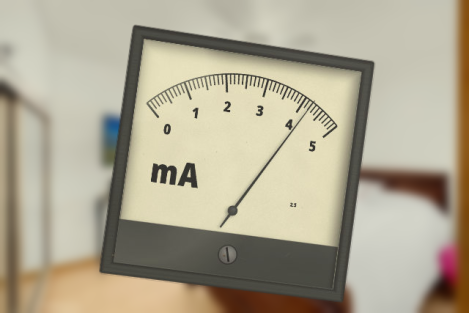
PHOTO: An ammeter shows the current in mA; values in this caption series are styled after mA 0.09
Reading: mA 4.2
